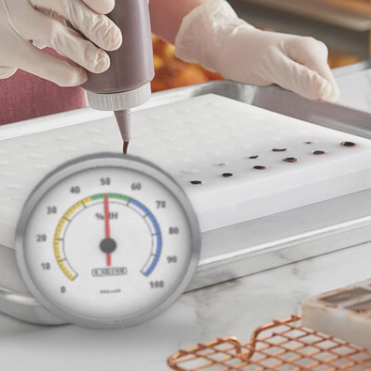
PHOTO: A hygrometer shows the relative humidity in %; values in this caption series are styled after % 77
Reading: % 50
